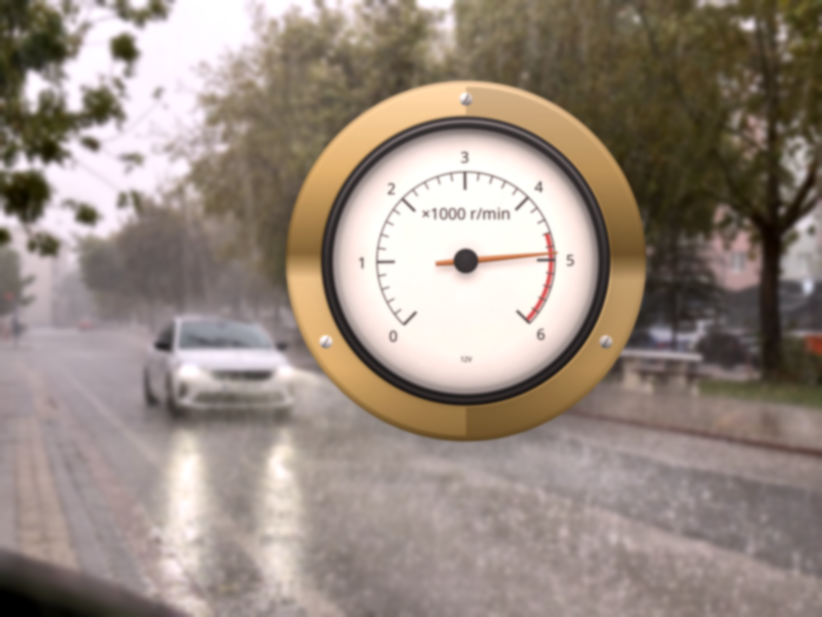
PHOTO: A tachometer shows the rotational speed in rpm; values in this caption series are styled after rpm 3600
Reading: rpm 4900
